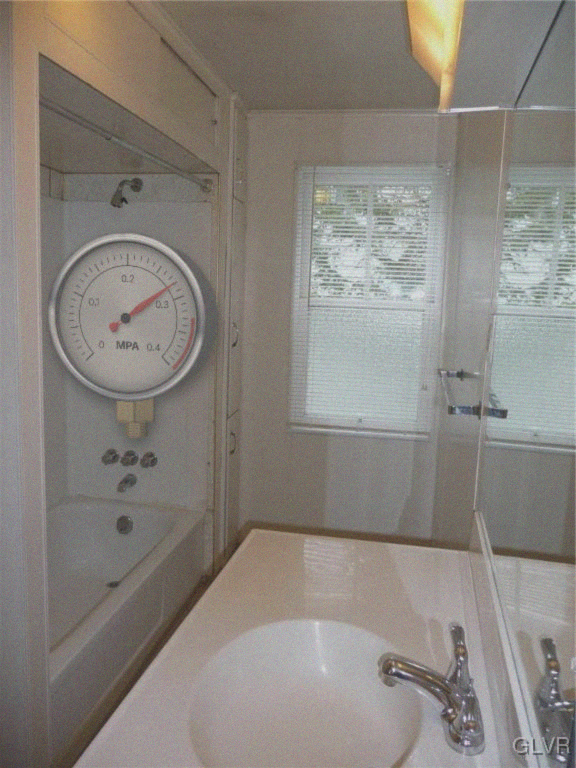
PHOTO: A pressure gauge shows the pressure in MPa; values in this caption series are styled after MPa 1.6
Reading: MPa 0.28
